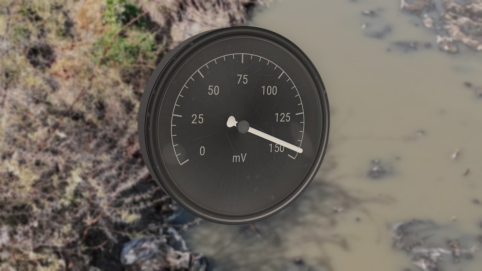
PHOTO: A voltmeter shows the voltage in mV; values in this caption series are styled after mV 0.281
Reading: mV 145
